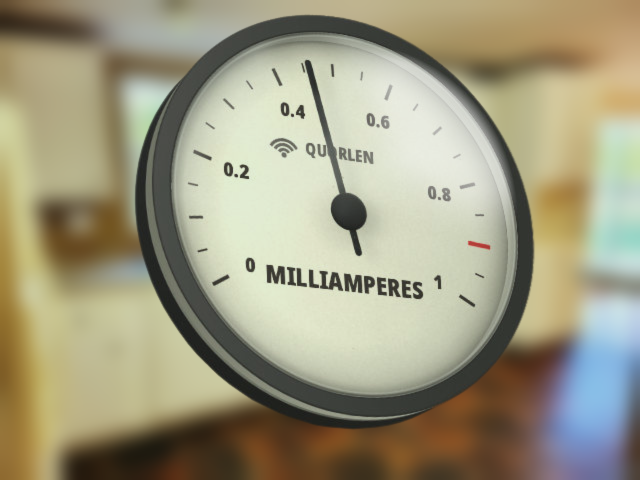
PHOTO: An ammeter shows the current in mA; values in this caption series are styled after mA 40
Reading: mA 0.45
